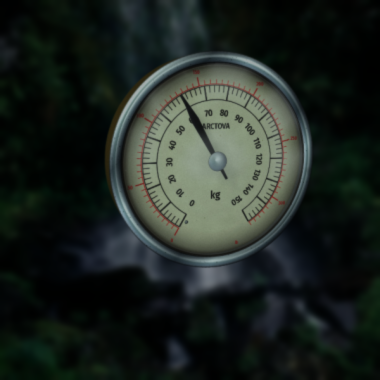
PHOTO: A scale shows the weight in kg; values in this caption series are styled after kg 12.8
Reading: kg 60
